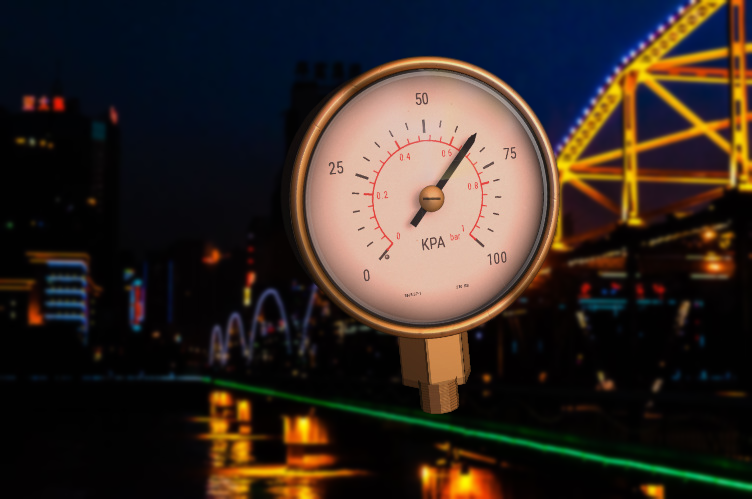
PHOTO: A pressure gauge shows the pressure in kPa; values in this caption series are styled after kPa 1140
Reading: kPa 65
